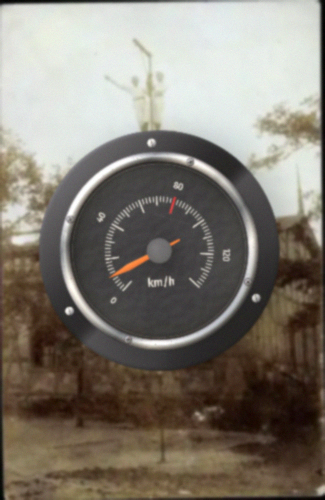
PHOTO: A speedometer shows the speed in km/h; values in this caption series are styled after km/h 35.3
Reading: km/h 10
